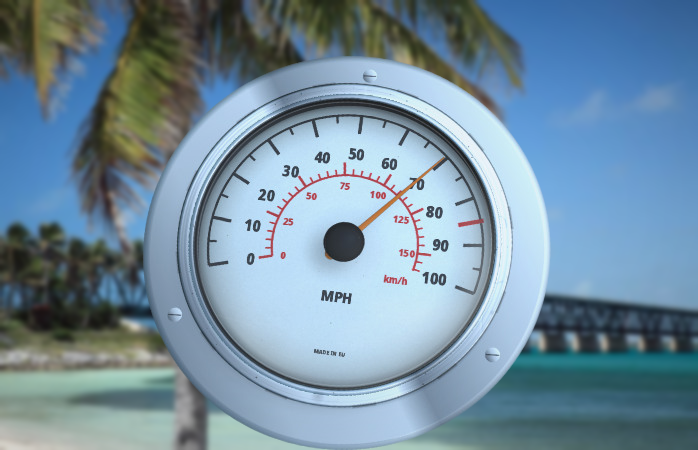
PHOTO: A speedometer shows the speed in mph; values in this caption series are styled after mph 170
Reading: mph 70
